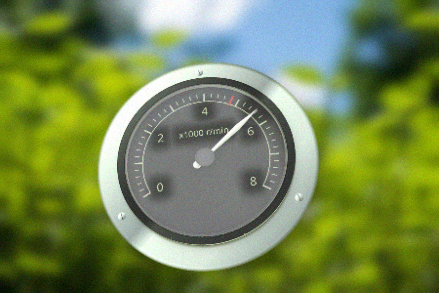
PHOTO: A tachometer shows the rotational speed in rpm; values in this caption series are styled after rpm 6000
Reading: rpm 5600
